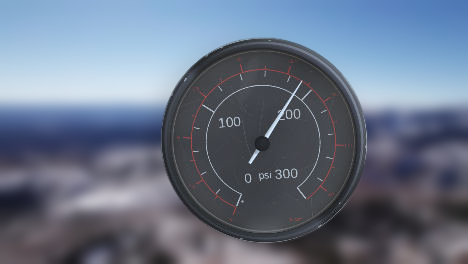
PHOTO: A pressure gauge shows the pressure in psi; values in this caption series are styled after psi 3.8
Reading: psi 190
